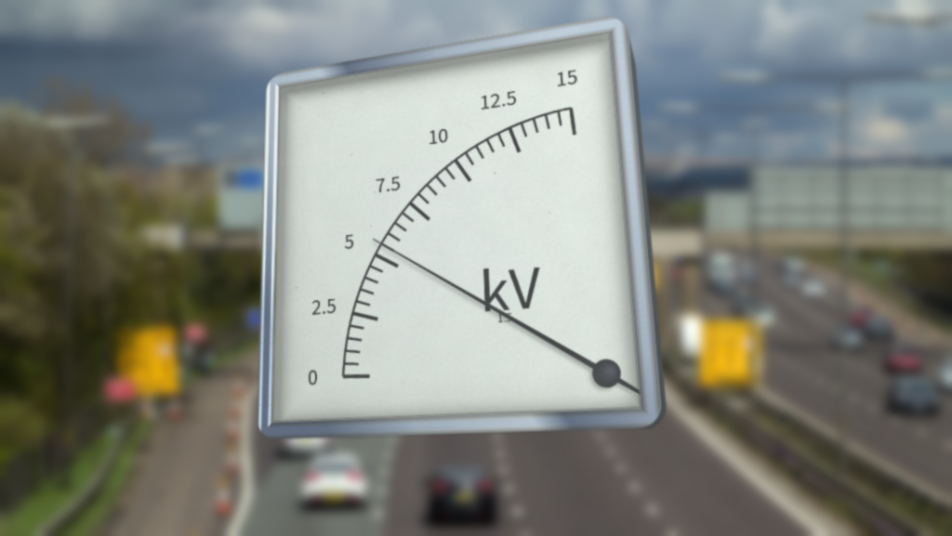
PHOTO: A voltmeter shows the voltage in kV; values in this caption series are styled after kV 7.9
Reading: kV 5.5
